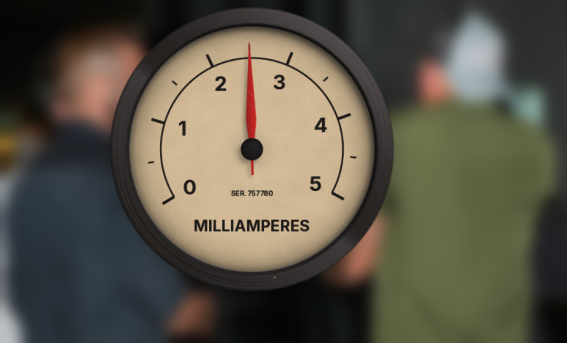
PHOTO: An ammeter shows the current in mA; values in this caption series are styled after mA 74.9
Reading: mA 2.5
